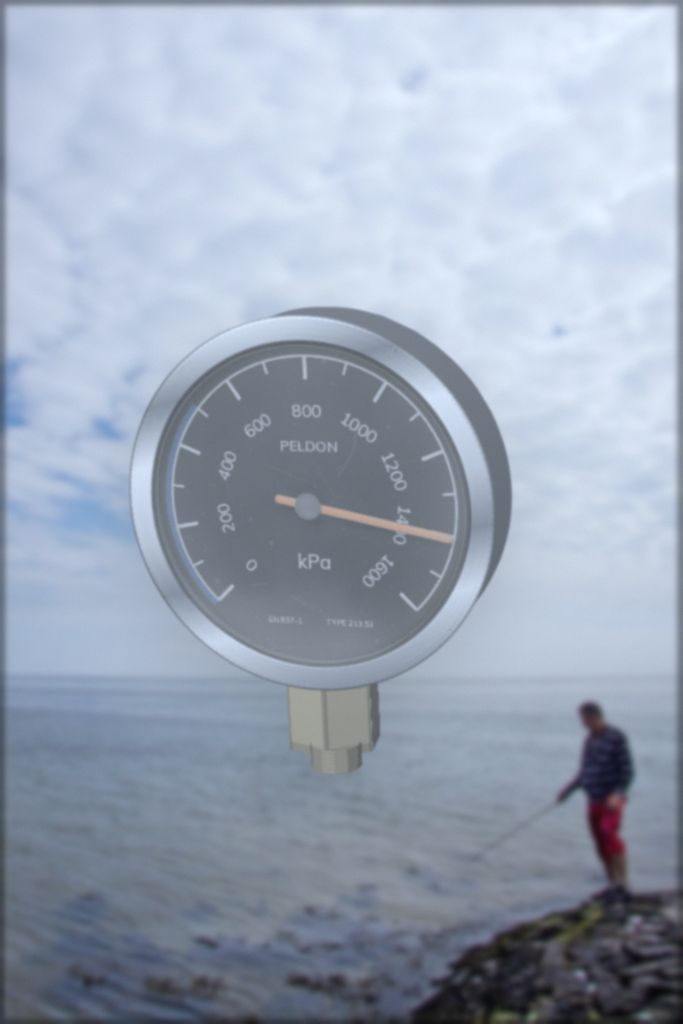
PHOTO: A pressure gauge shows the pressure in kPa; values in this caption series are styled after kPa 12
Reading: kPa 1400
